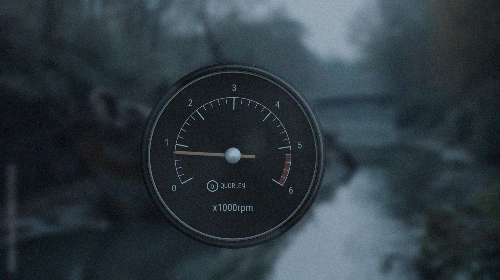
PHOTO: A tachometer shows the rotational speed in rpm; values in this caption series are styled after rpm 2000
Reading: rpm 800
